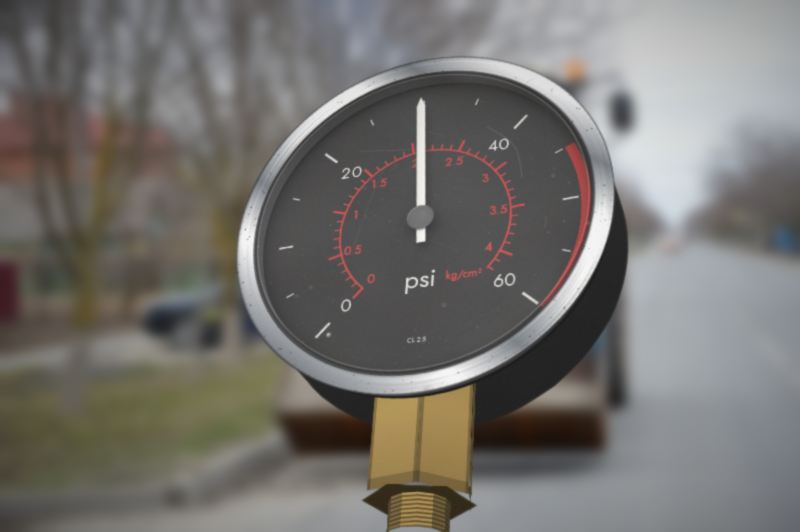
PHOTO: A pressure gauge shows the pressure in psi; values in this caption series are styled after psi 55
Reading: psi 30
